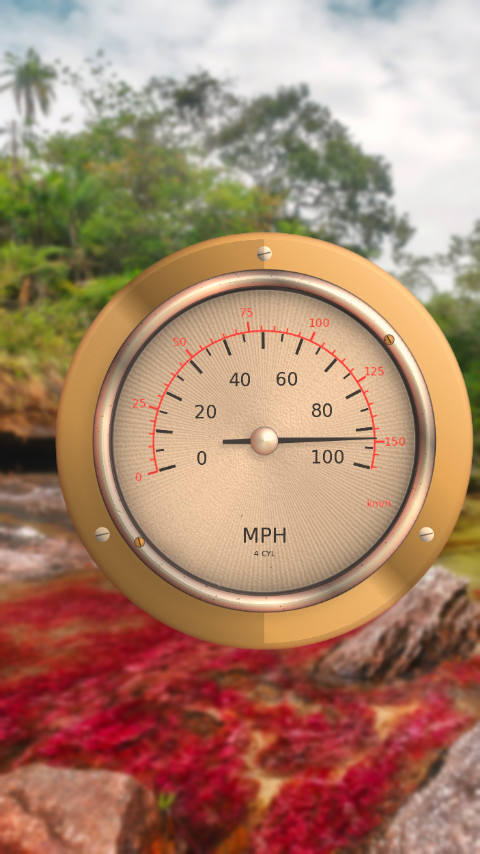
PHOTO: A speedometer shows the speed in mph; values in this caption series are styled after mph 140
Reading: mph 92.5
